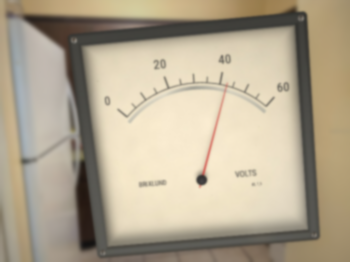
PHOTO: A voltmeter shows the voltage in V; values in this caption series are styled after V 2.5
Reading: V 42.5
